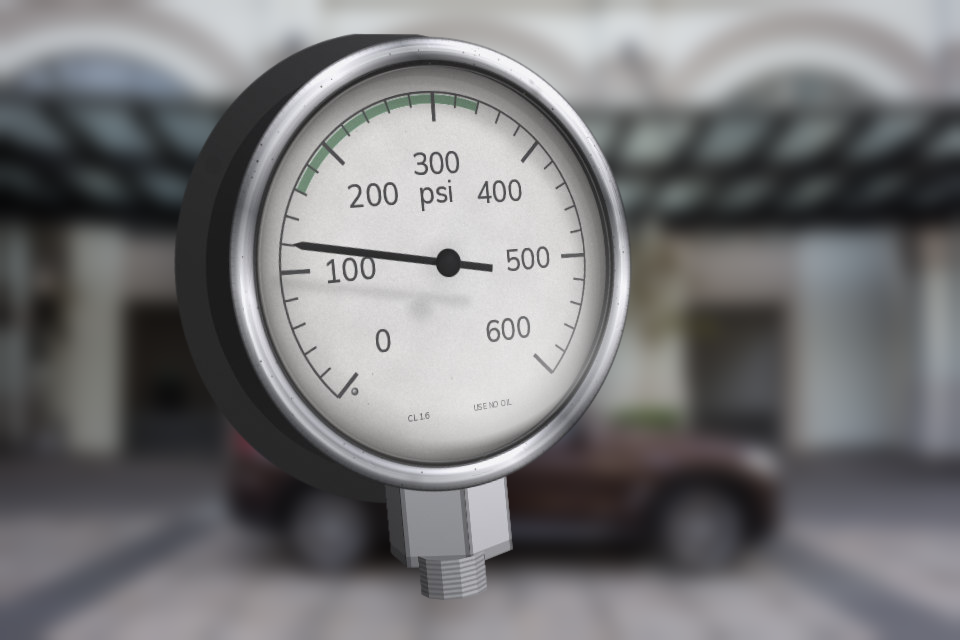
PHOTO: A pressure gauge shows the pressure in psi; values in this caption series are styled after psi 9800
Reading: psi 120
